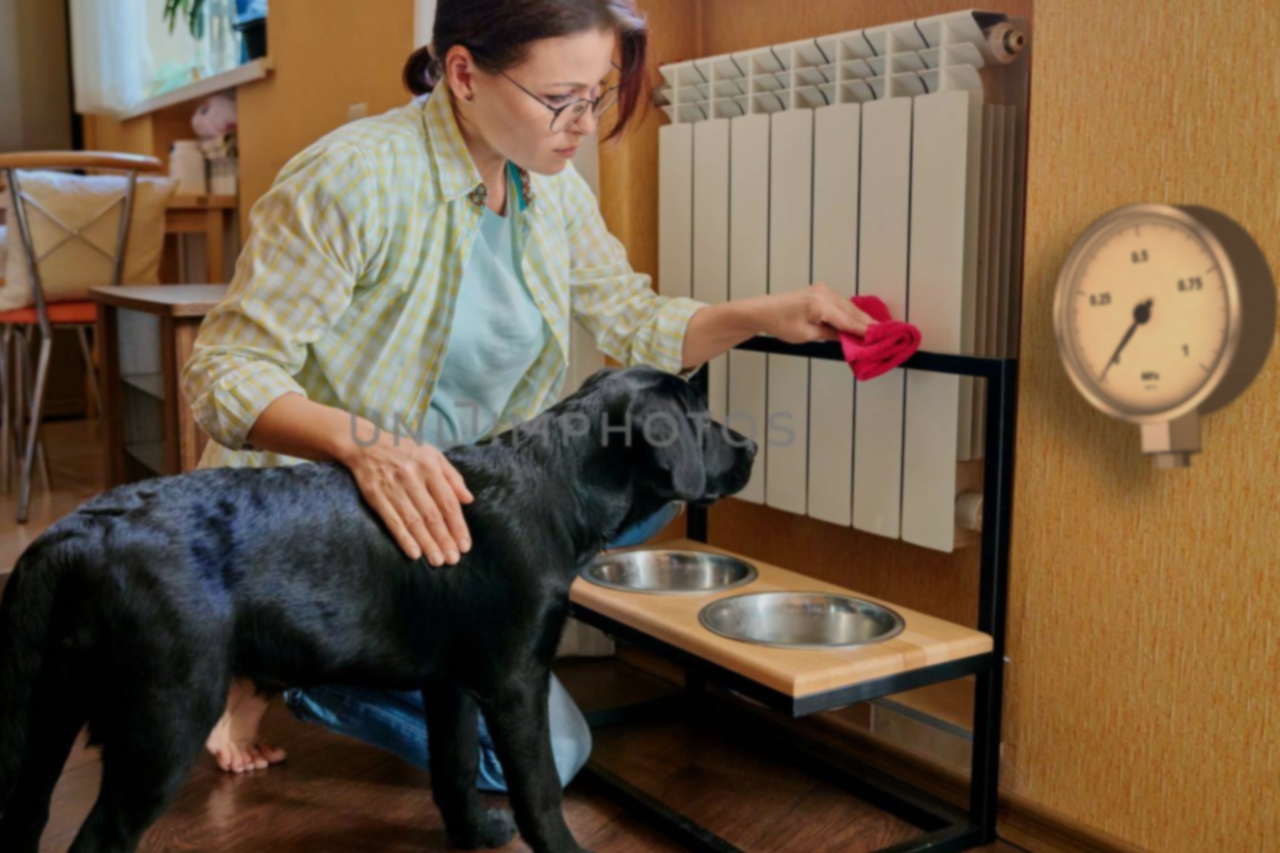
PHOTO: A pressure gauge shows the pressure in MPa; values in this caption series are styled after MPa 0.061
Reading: MPa 0
